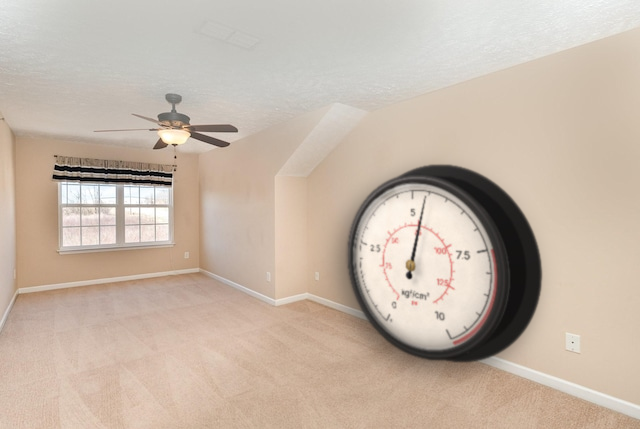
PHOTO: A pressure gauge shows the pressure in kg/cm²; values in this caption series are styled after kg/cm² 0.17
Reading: kg/cm² 5.5
